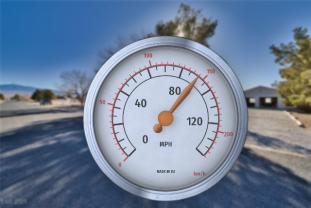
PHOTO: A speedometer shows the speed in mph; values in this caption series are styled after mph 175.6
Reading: mph 90
